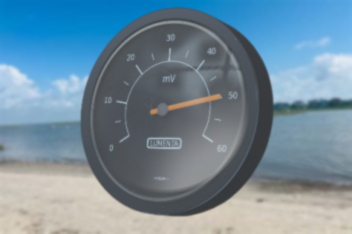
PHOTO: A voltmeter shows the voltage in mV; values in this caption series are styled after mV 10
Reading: mV 50
